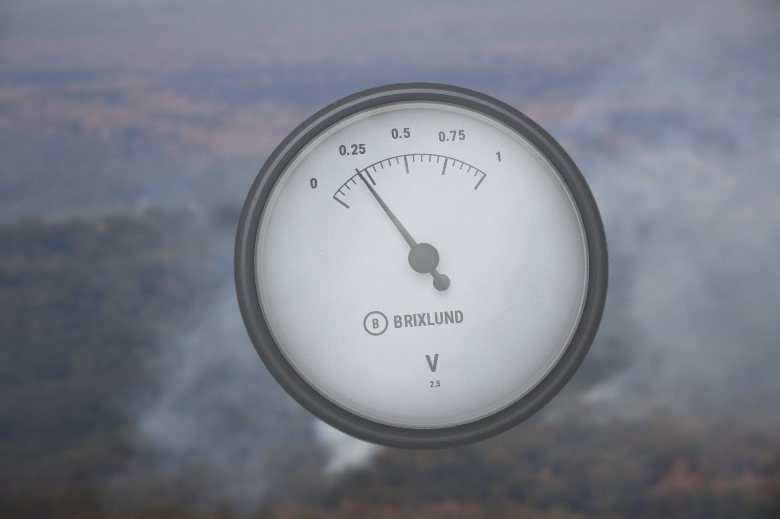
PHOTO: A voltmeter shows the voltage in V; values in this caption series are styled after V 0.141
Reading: V 0.2
